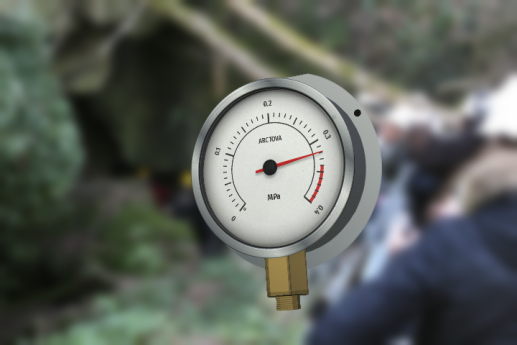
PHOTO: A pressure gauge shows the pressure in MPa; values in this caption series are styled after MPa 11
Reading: MPa 0.32
